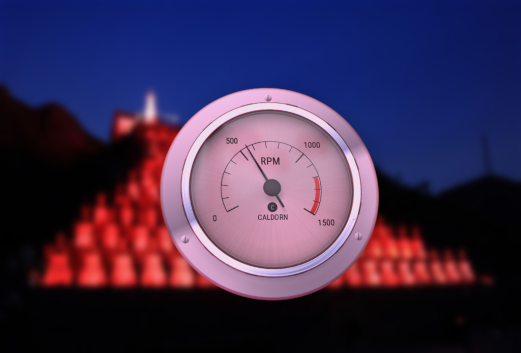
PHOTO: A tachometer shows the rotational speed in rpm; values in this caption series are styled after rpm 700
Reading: rpm 550
